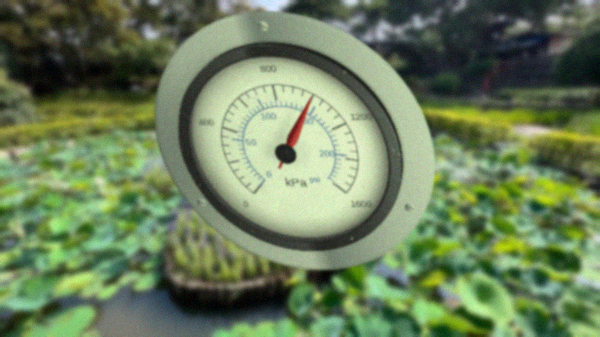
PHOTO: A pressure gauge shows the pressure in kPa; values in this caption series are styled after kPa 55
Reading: kPa 1000
